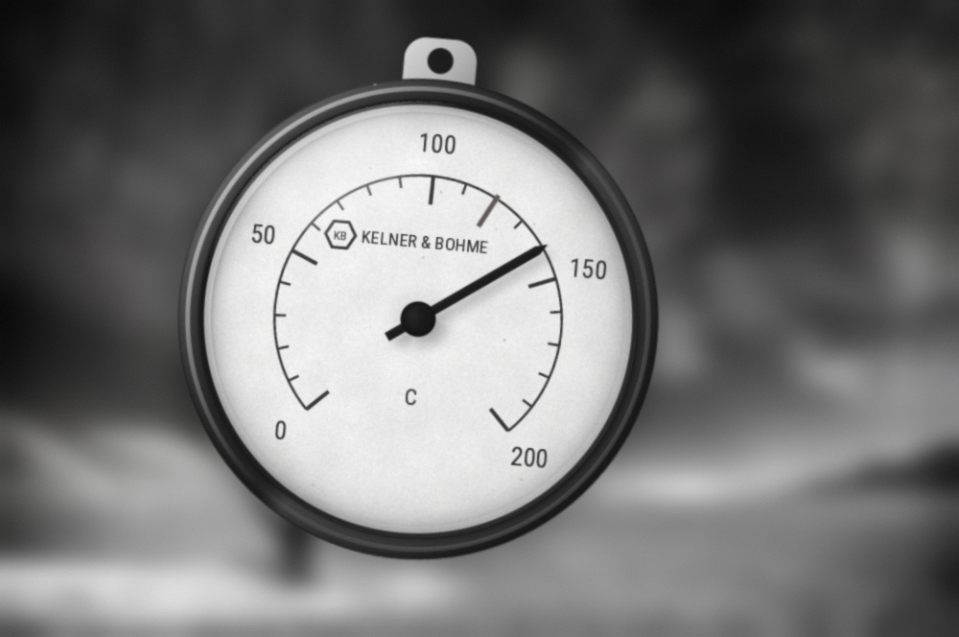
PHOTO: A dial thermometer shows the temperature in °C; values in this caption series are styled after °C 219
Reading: °C 140
